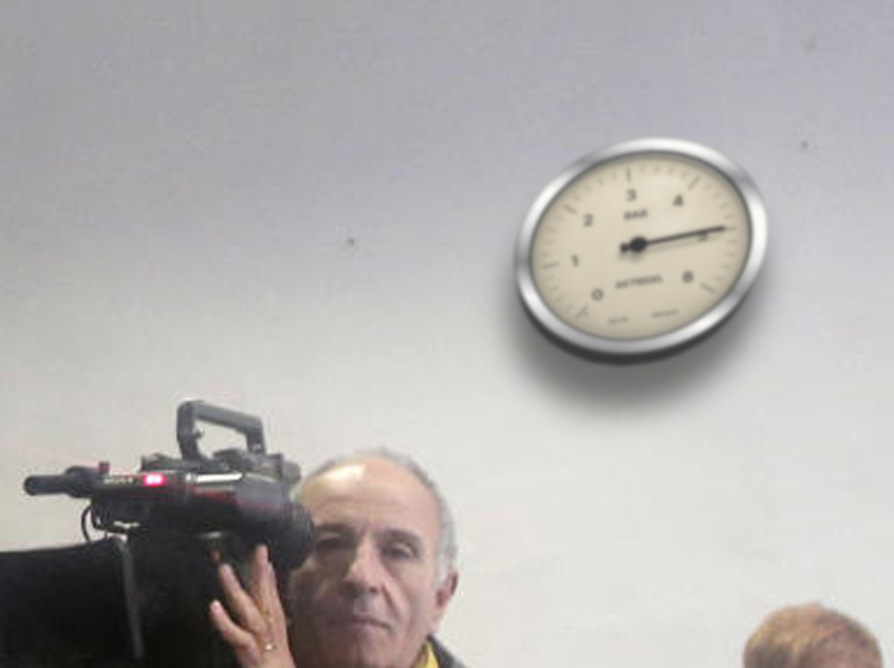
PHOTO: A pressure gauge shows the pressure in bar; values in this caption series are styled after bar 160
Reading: bar 5
